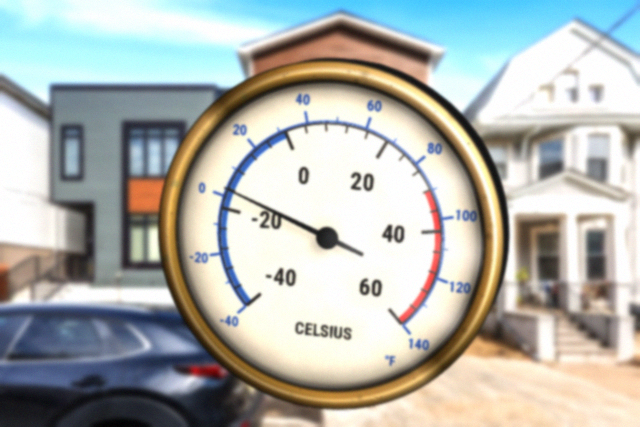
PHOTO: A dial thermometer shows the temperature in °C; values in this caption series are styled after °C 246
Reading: °C -16
